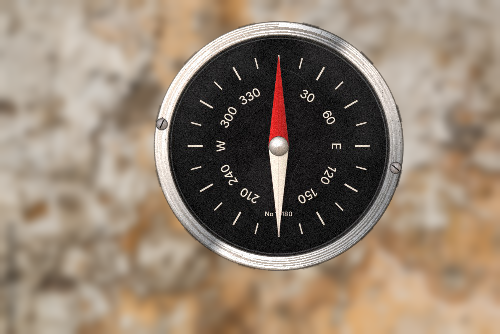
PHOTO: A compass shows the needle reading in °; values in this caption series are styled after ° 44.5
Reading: ° 0
